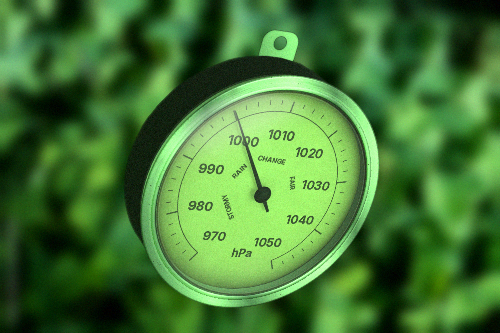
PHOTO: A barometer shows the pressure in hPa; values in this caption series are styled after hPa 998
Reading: hPa 1000
